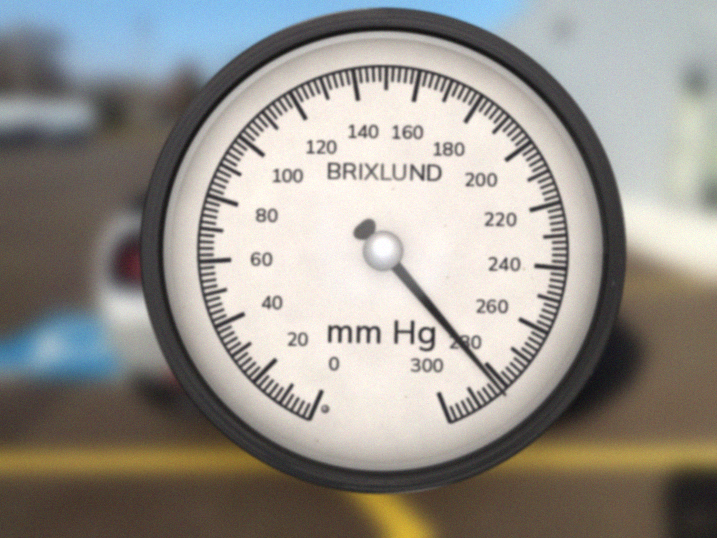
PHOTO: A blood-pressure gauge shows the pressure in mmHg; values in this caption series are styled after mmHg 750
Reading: mmHg 282
